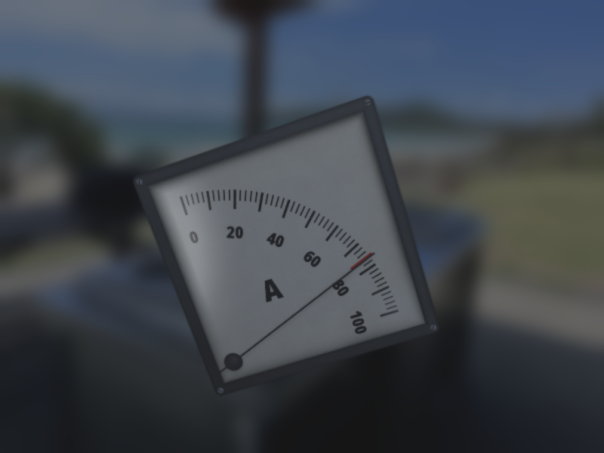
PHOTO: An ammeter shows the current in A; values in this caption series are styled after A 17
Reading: A 76
